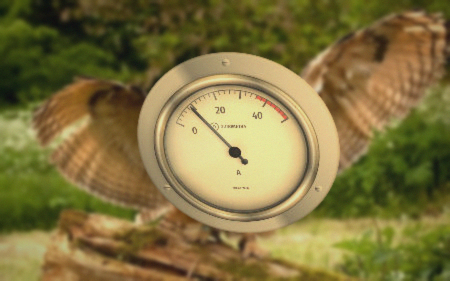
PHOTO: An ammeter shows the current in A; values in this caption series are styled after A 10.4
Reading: A 10
